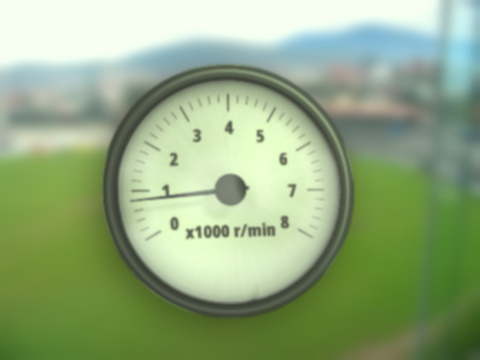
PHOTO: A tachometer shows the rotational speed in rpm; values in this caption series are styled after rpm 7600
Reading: rpm 800
